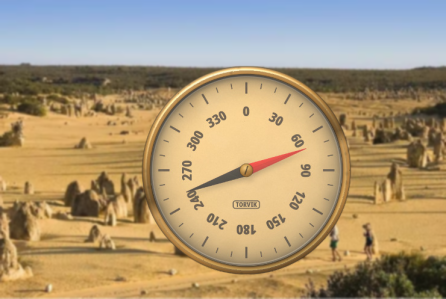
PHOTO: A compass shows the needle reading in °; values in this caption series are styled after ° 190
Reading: ° 70
